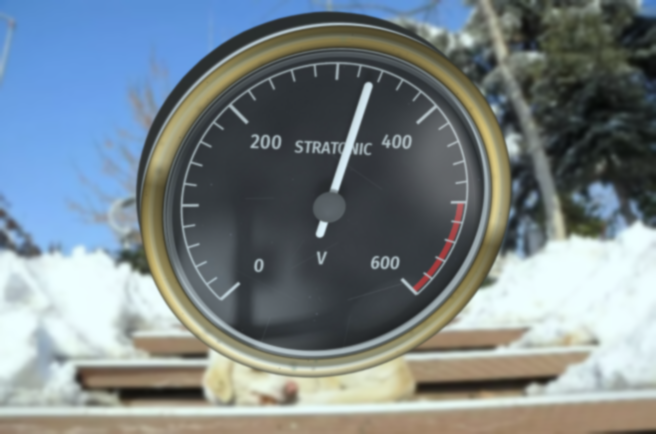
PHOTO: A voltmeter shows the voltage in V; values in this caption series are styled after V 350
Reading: V 330
